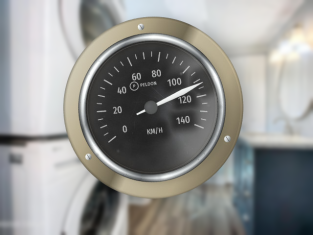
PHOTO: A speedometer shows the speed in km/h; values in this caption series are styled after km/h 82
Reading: km/h 112.5
